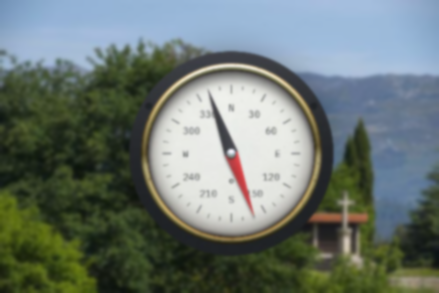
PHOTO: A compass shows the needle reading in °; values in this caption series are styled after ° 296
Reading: ° 160
